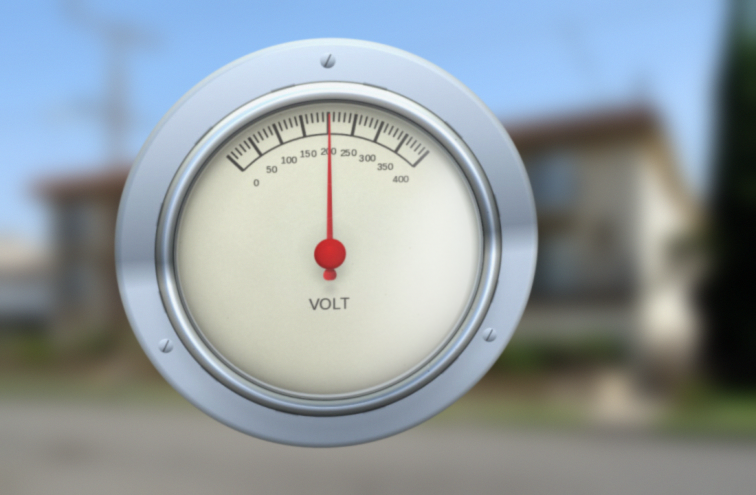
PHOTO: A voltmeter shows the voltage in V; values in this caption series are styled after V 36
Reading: V 200
